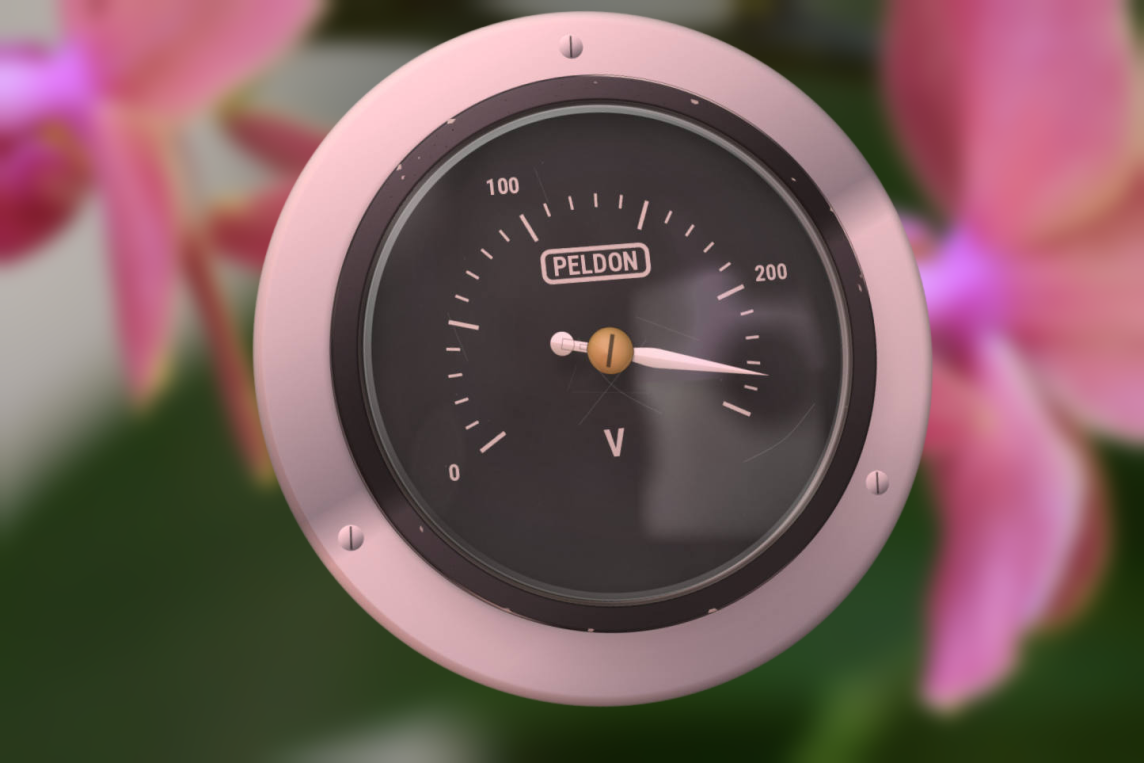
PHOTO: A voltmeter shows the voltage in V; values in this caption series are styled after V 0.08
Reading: V 235
